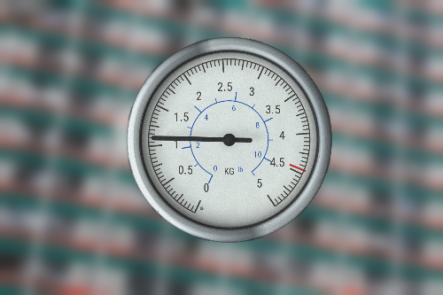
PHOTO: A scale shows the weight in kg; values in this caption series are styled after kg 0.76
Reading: kg 1.1
